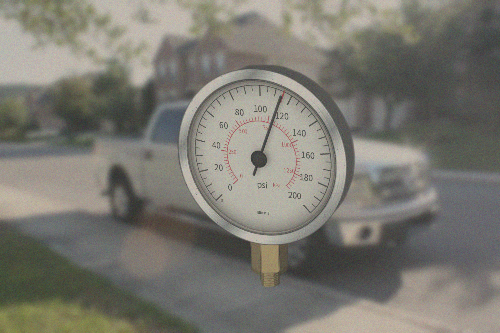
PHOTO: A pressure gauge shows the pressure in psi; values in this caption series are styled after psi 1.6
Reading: psi 115
